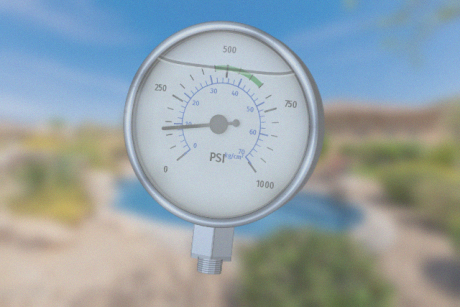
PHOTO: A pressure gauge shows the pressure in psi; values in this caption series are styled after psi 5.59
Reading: psi 125
